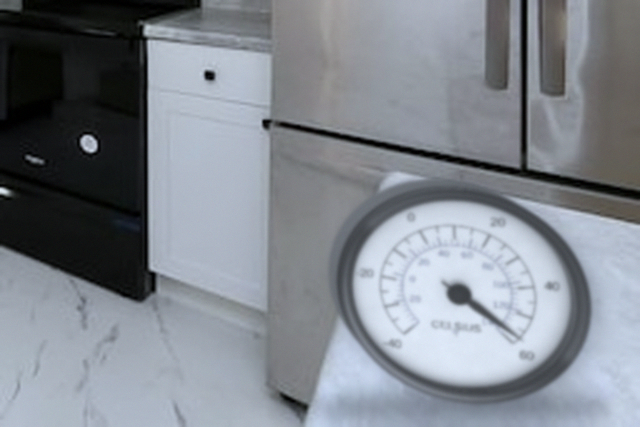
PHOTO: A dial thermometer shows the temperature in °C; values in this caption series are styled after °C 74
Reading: °C 57.5
